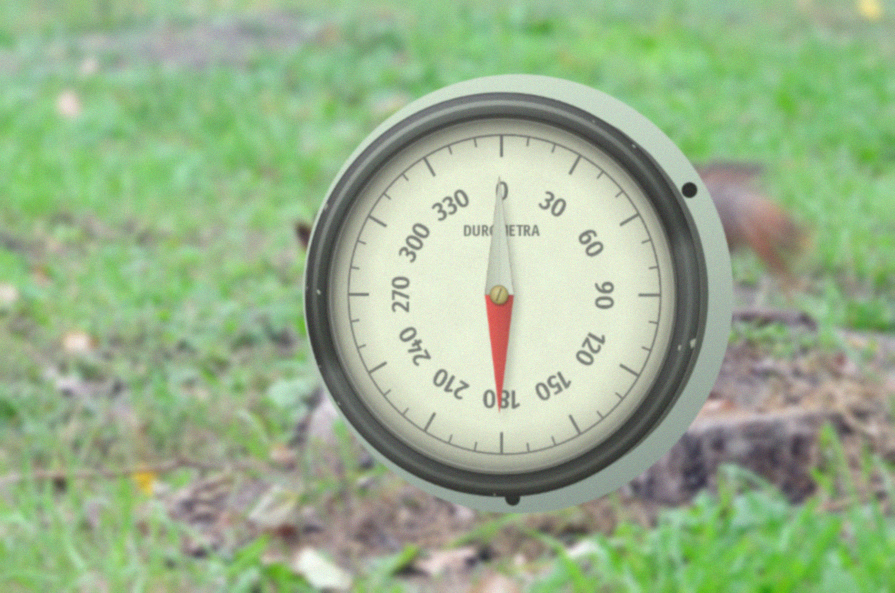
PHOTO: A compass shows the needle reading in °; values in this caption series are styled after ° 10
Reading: ° 180
